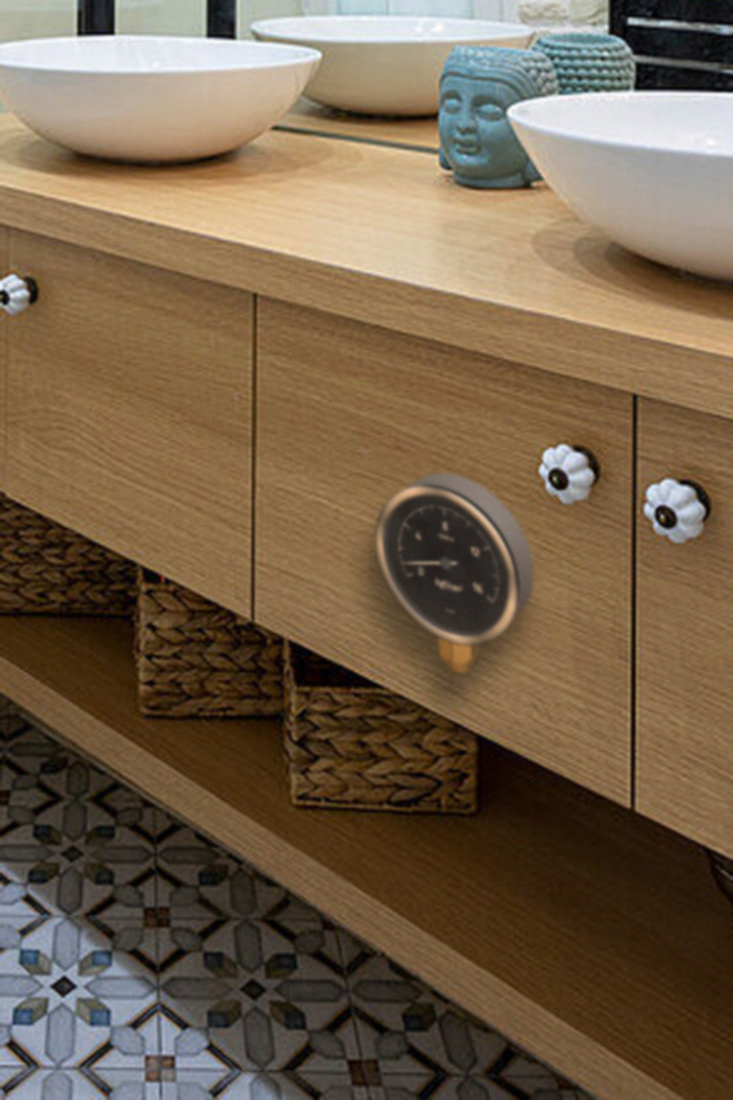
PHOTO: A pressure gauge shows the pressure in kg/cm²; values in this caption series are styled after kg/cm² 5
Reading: kg/cm² 1
